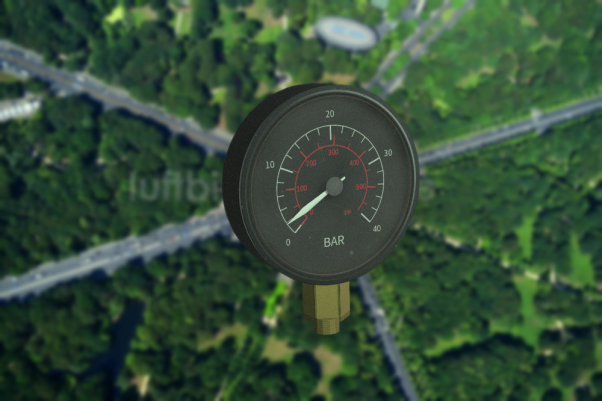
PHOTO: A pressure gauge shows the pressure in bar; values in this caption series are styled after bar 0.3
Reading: bar 2
